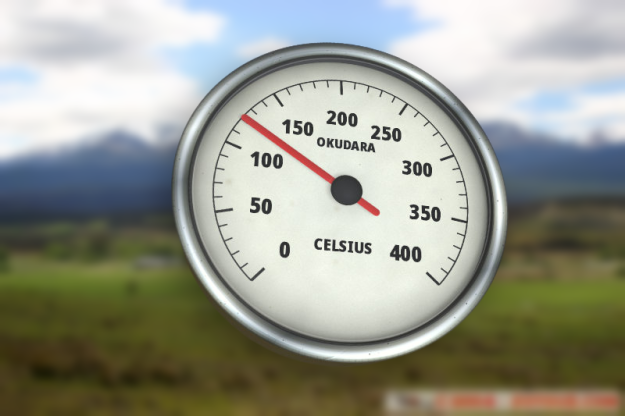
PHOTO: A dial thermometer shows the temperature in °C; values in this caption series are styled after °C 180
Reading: °C 120
